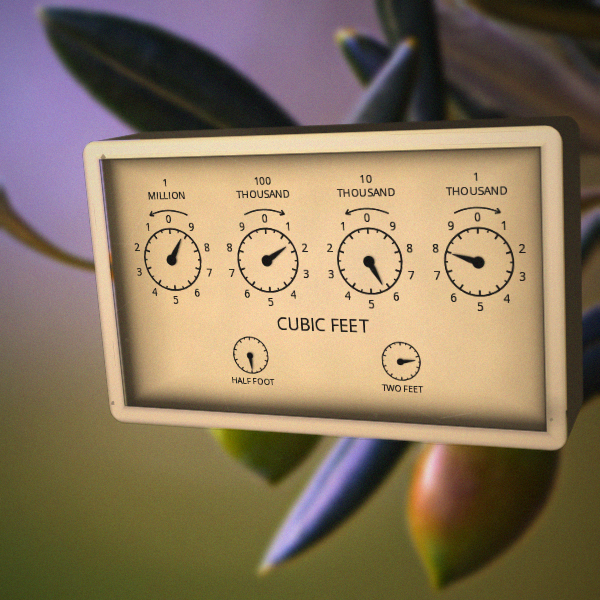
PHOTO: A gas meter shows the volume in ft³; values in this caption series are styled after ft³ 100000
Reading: ft³ 915800
